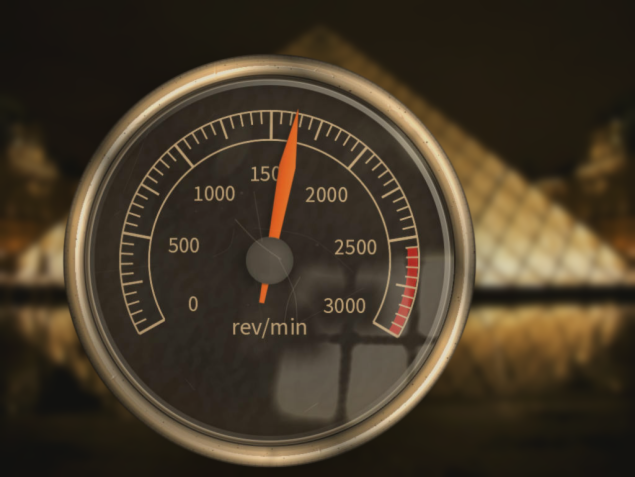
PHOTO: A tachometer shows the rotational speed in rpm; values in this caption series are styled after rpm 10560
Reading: rpm 1625
